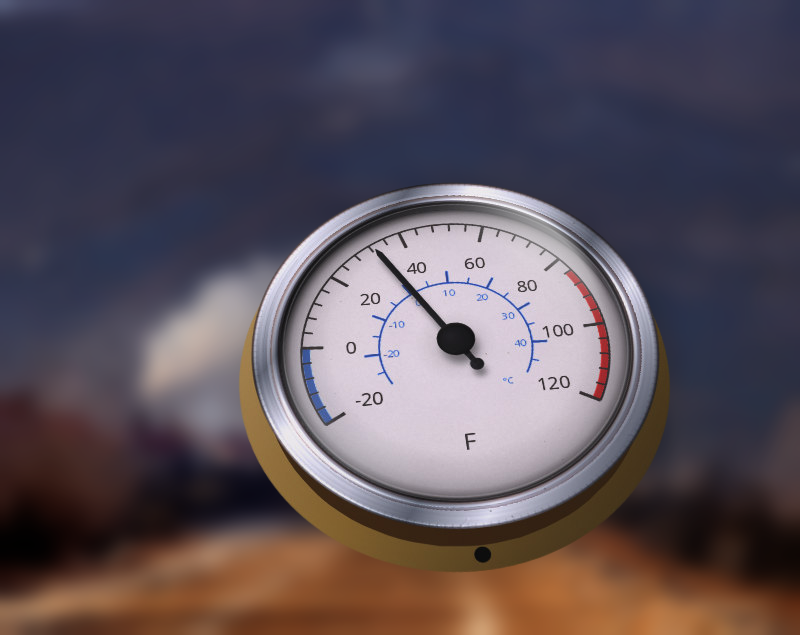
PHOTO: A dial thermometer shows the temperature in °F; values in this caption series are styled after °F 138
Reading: °F 32
